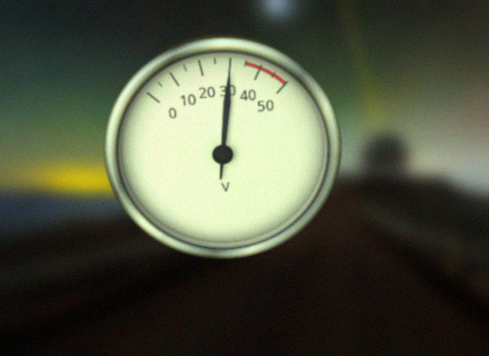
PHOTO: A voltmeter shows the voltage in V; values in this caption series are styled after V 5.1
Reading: V 30
